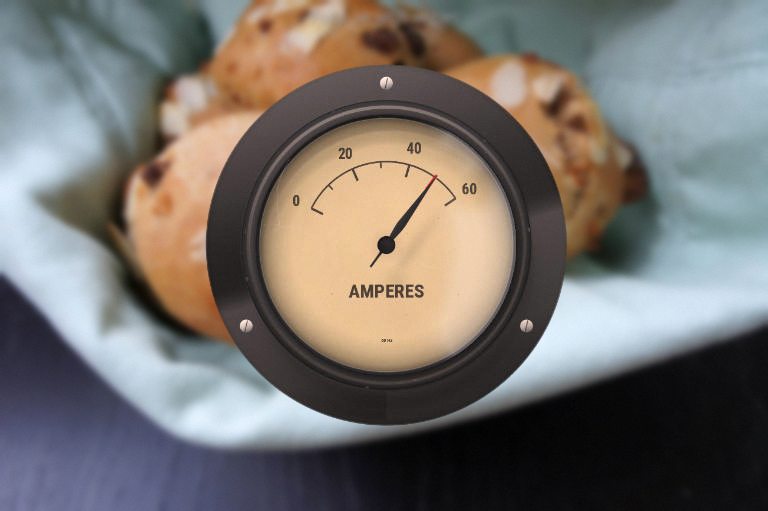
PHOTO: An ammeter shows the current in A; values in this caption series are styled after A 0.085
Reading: A 50
